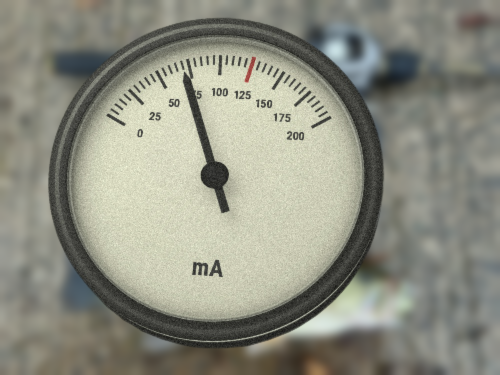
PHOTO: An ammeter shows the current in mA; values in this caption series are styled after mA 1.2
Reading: mA 70
